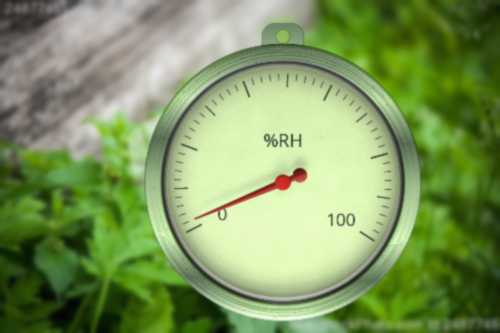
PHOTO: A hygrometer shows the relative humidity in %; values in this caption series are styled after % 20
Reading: % 2
